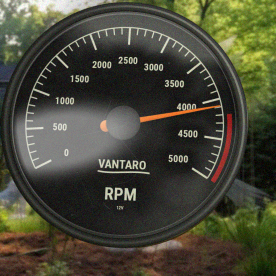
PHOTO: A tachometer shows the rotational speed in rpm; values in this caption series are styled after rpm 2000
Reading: rpm 4100
